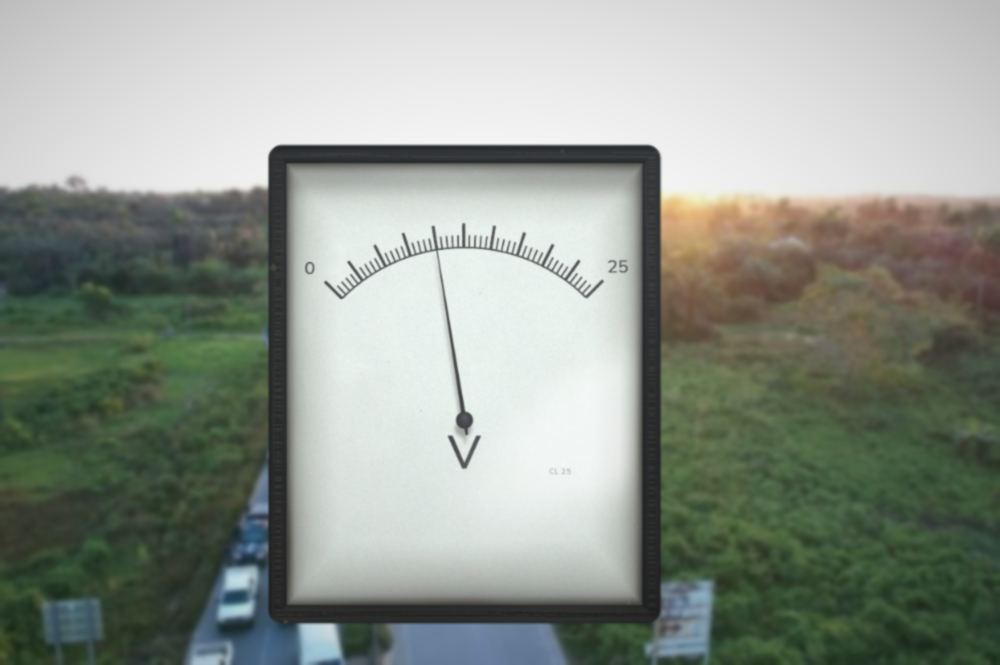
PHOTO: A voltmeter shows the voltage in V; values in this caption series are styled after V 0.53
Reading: V 10
